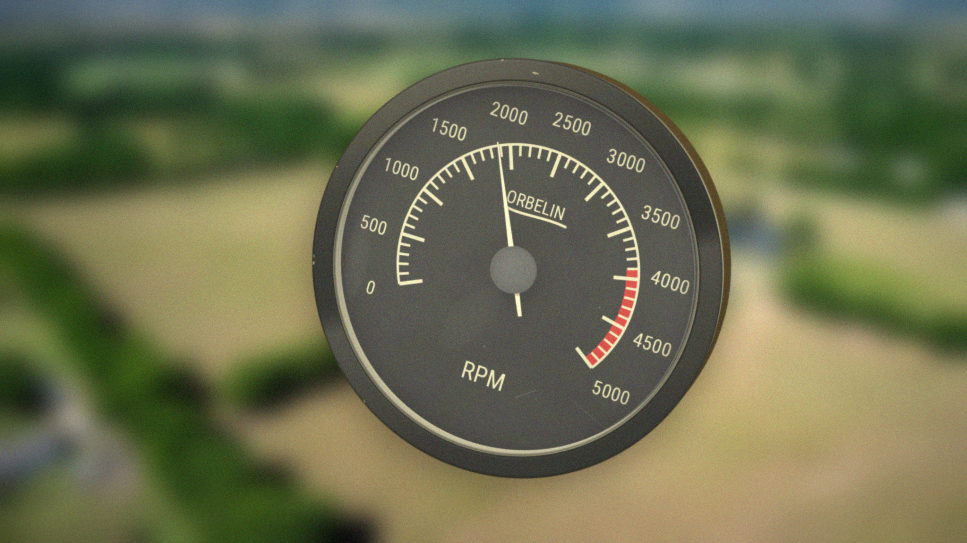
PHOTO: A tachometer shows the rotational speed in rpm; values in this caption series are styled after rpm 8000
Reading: rpm 1900
